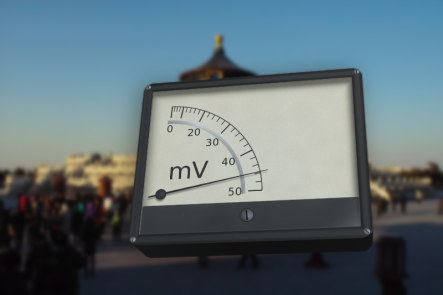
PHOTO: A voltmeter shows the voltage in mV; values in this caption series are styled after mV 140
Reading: mV 46
